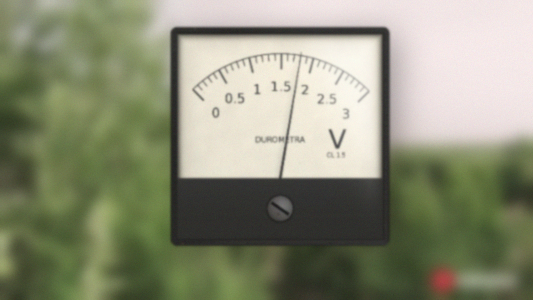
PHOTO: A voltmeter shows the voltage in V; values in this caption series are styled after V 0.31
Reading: V 1.8
